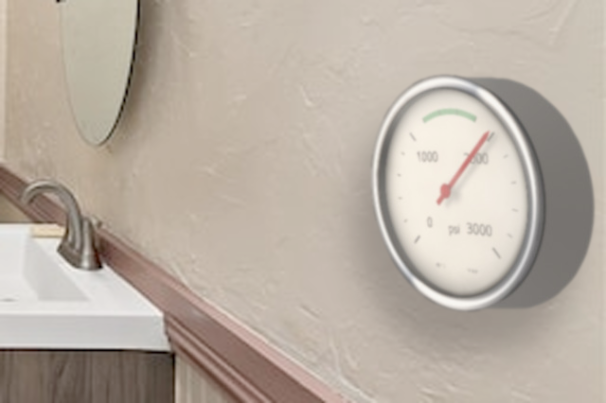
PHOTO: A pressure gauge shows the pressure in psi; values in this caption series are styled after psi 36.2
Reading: psi 2000
